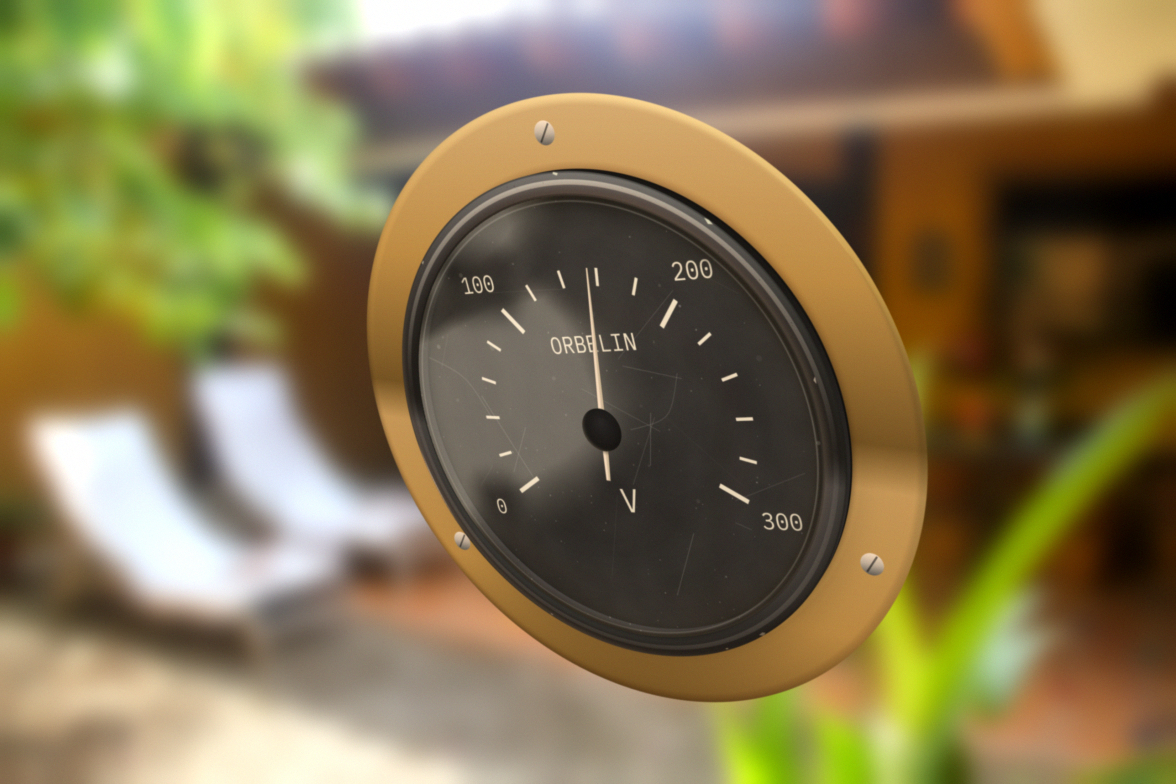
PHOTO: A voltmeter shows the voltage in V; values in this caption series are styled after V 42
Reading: V 160
